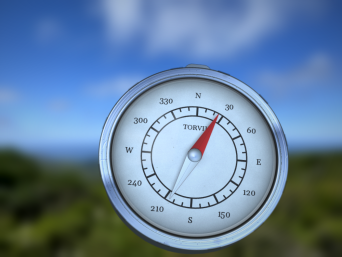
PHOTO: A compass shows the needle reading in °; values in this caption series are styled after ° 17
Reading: ° 25
